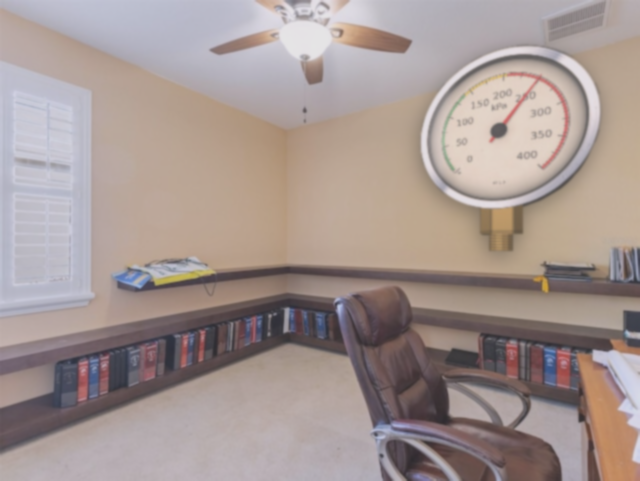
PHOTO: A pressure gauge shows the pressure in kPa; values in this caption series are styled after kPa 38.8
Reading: kPa 250
